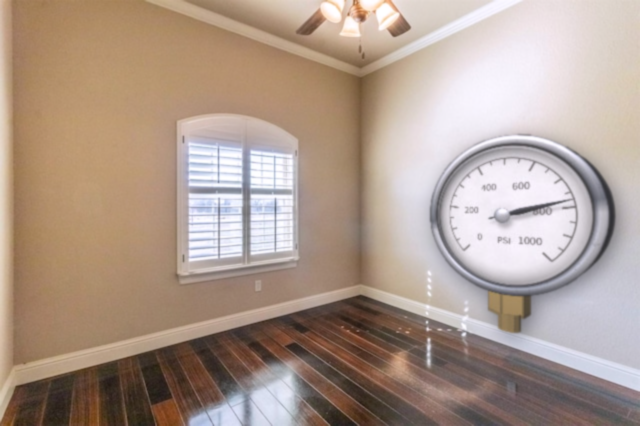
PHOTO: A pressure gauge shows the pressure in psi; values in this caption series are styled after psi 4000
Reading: psi 775
